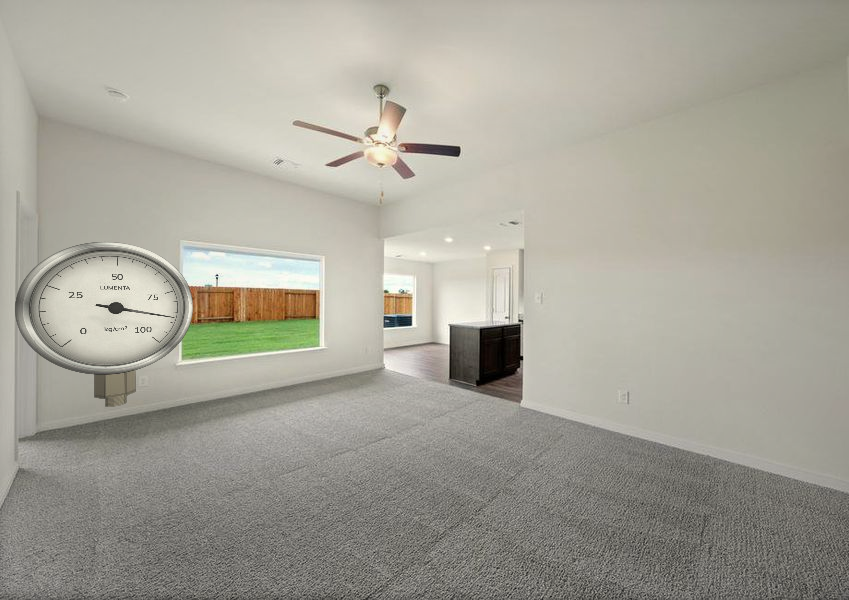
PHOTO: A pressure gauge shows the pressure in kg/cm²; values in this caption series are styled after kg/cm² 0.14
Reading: kg/cm² 87.5
